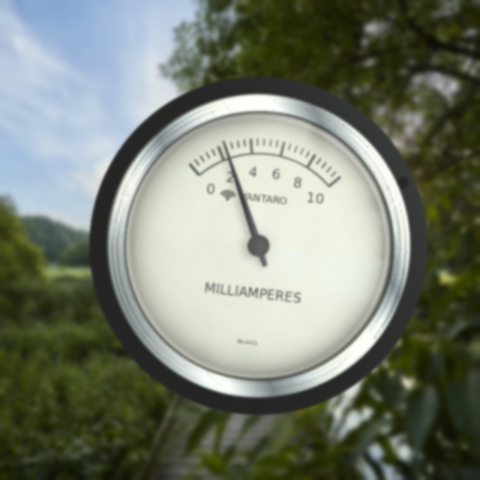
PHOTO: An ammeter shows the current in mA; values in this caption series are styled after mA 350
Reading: mA 2.4
